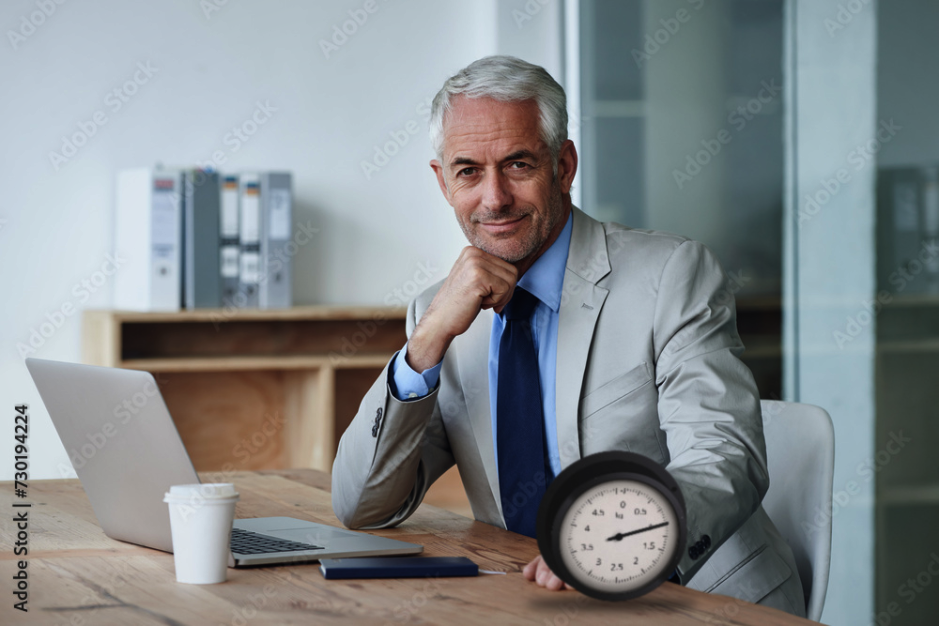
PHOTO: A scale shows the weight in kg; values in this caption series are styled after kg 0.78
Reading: kg 1
